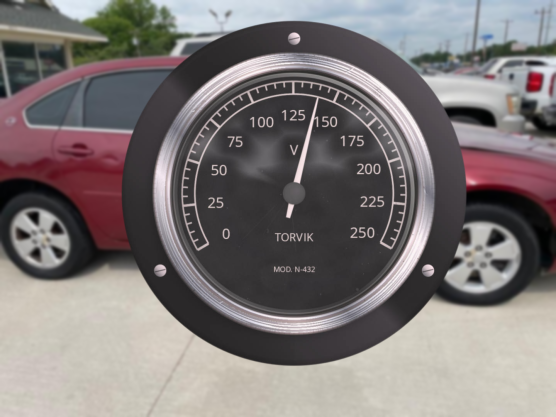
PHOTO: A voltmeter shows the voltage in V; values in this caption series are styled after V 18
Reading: V 140
